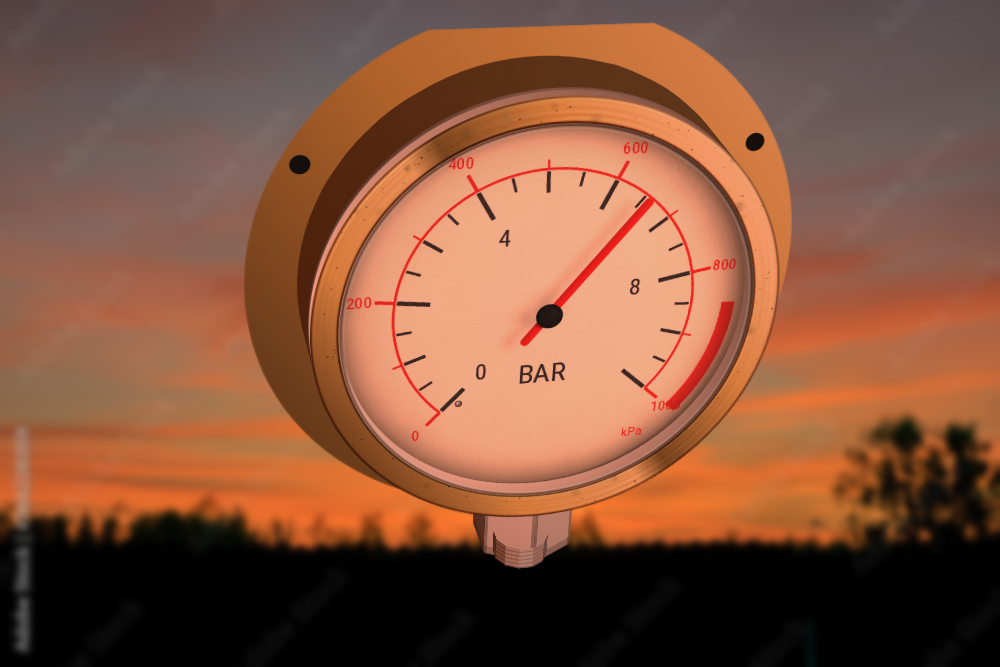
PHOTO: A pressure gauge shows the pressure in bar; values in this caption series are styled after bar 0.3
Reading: bar 6.5
